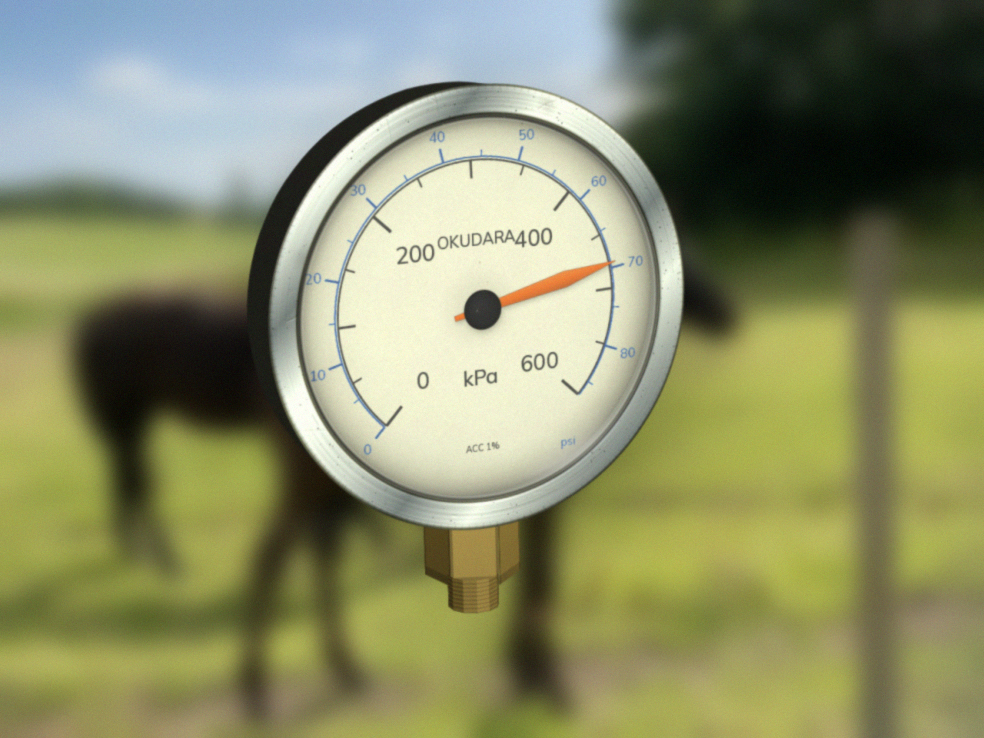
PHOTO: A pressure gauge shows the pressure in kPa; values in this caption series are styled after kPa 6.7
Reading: kPa 475
